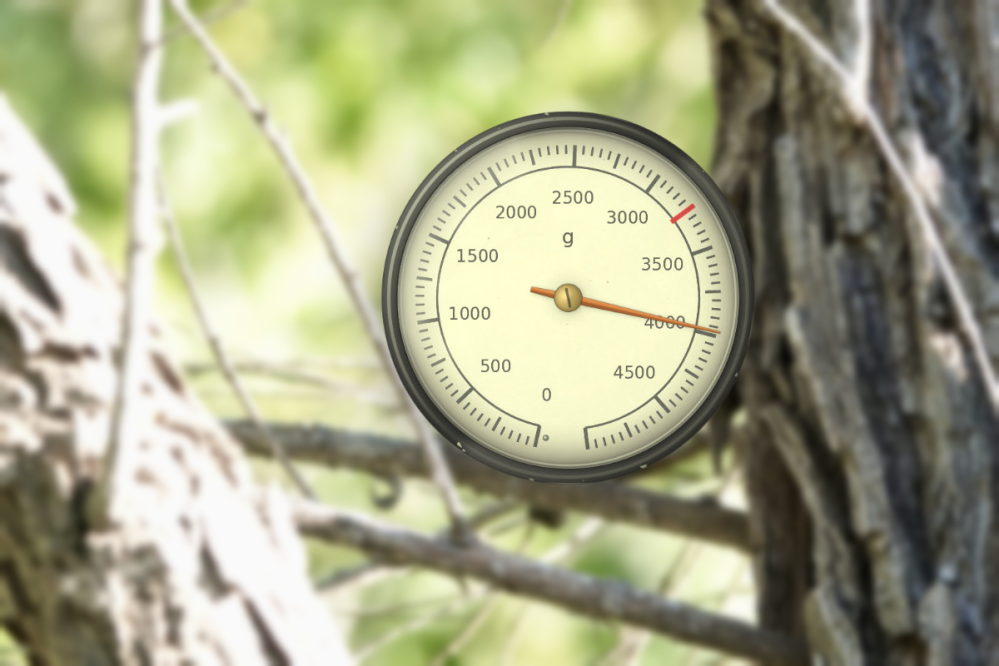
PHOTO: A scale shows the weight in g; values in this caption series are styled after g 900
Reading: g 3975
